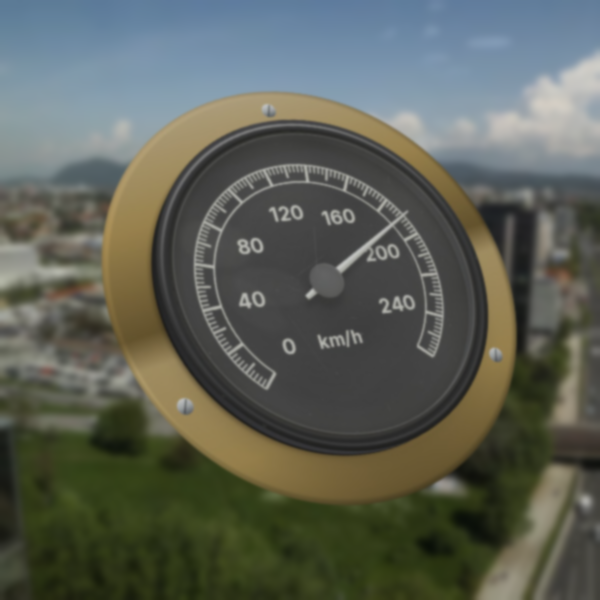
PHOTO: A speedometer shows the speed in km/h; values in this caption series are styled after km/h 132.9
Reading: km/h 190
